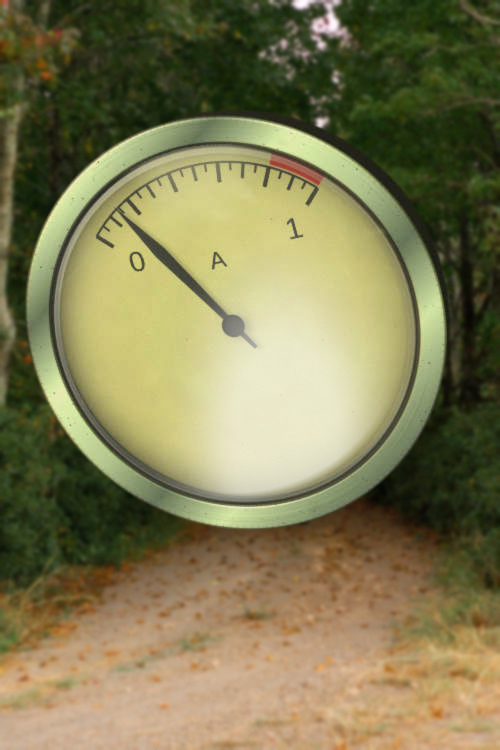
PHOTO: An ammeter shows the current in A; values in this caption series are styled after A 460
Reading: A 0.15
